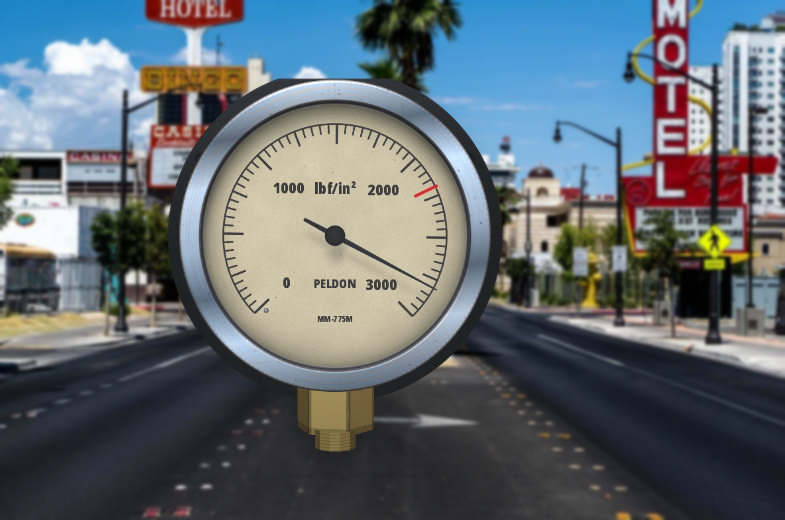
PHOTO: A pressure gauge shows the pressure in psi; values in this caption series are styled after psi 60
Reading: psi 2800
